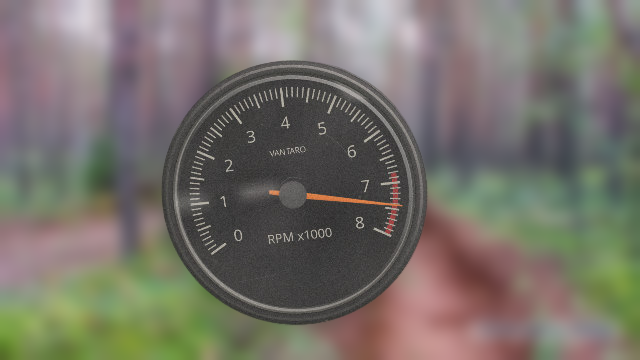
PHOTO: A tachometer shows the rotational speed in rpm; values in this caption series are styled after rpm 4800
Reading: rpm 7400
